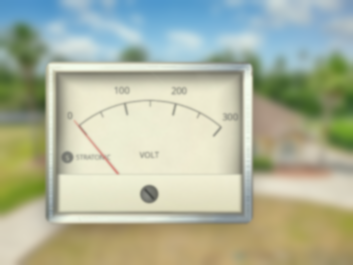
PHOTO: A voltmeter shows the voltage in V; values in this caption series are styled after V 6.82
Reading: V 0
